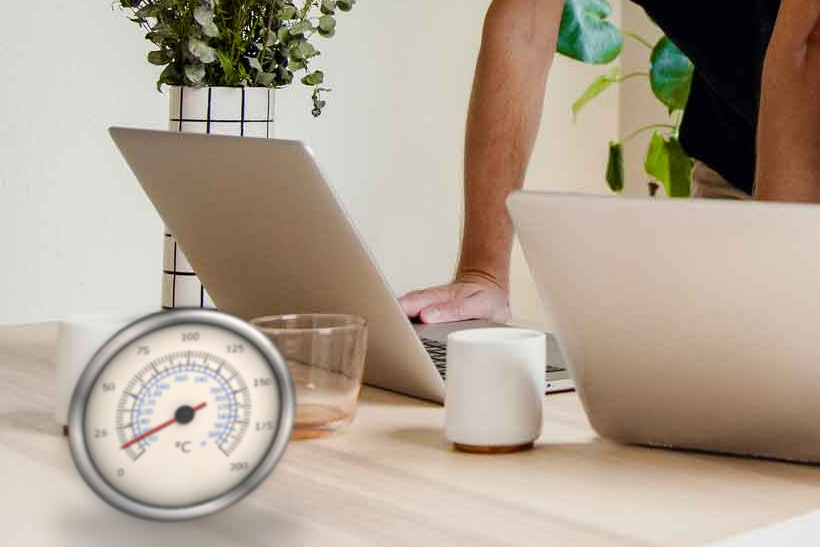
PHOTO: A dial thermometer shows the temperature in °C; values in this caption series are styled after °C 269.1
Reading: °C 12.5
